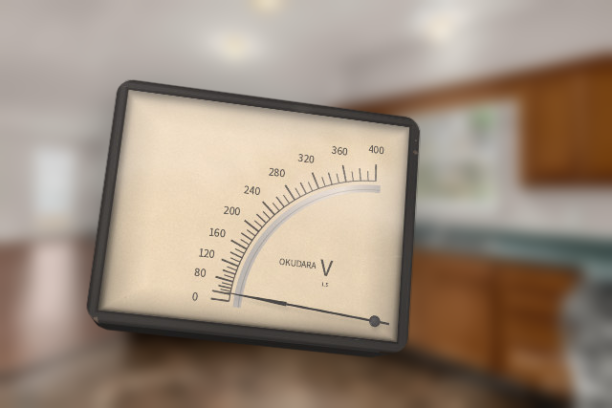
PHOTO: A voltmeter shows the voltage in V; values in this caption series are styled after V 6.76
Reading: V 40
